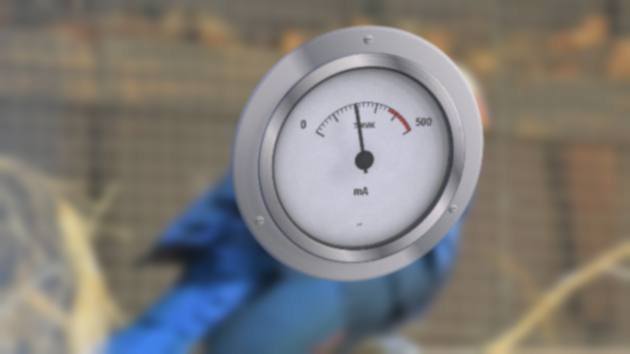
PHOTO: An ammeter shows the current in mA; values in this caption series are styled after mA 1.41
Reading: mA 200
